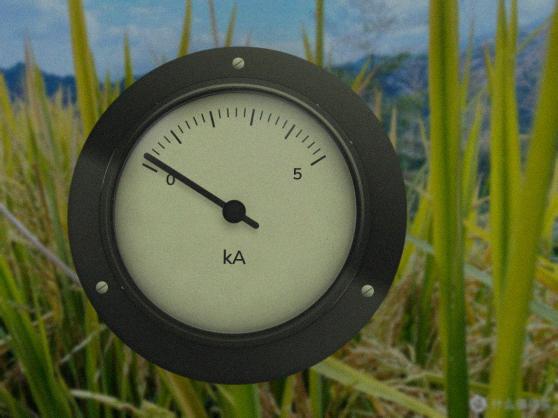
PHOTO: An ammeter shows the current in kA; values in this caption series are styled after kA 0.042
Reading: kA 0.2
